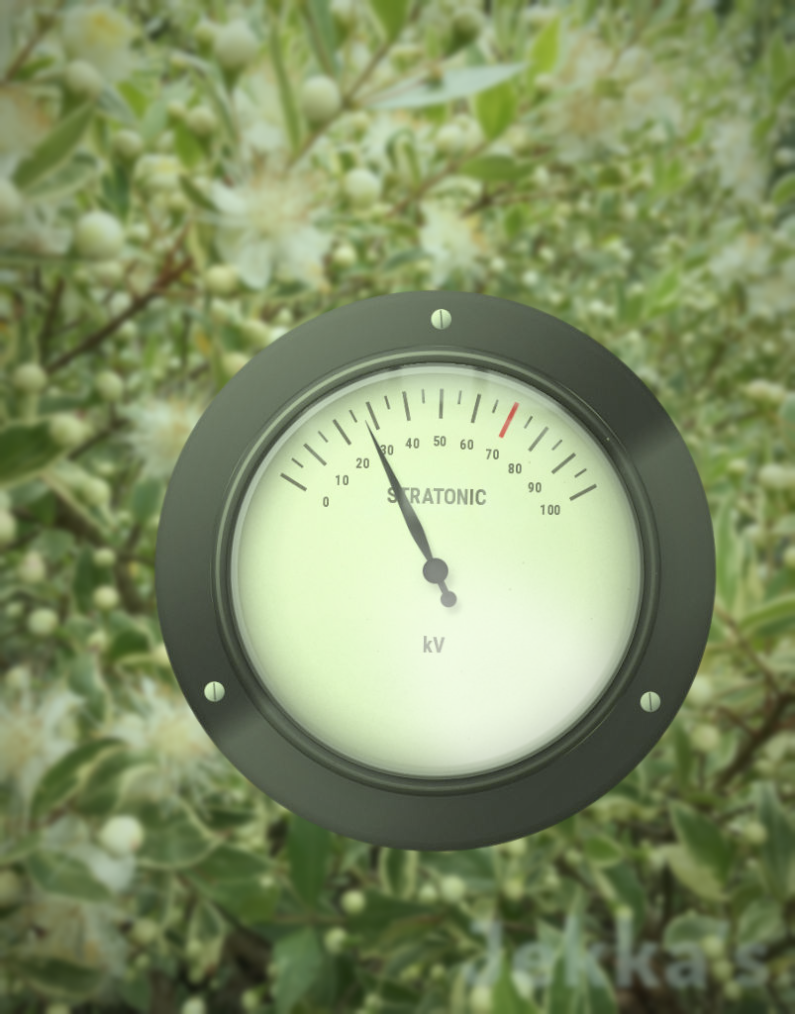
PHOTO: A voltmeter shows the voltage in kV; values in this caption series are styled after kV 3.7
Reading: kV 27.5
